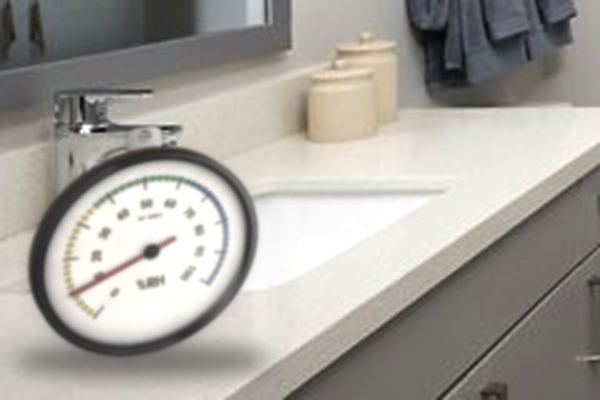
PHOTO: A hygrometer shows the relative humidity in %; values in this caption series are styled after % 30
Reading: % 10
